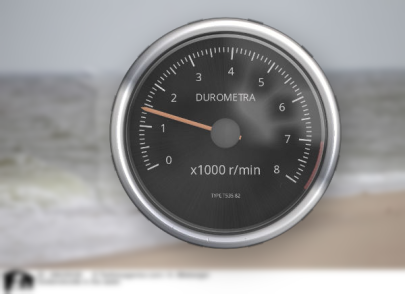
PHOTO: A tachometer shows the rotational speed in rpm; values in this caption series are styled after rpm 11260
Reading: rpm 1400
